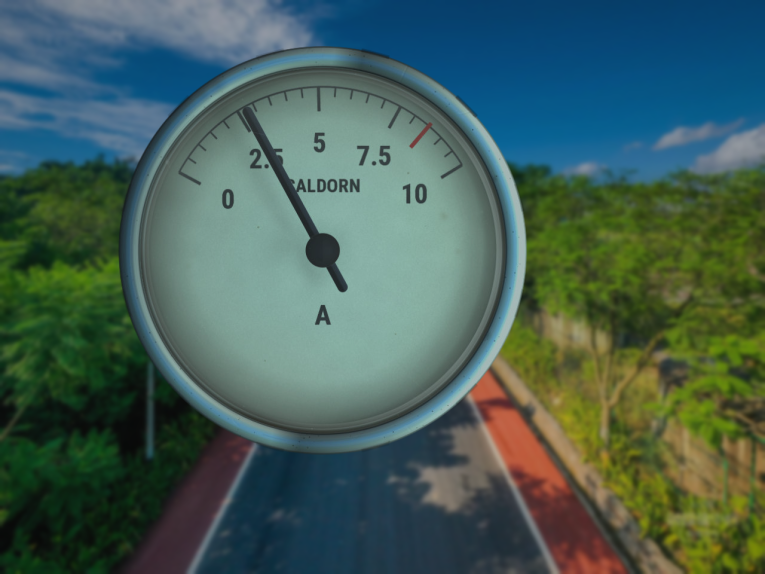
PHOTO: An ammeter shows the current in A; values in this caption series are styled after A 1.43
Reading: A 2.75
